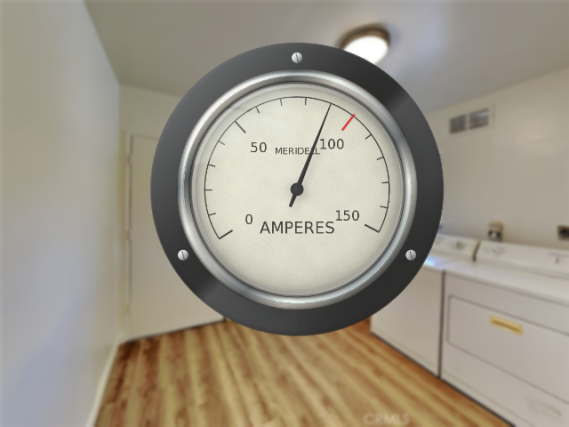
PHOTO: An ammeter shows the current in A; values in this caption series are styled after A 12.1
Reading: A 90
